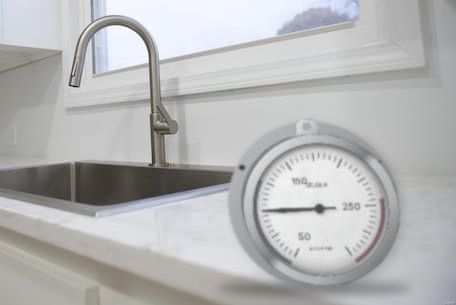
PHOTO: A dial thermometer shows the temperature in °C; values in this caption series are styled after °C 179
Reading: °C 100
